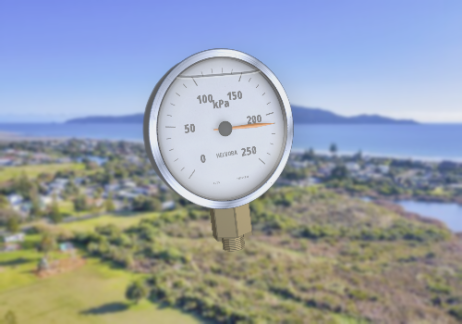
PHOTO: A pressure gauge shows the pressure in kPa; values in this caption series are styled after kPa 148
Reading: kPa 210
